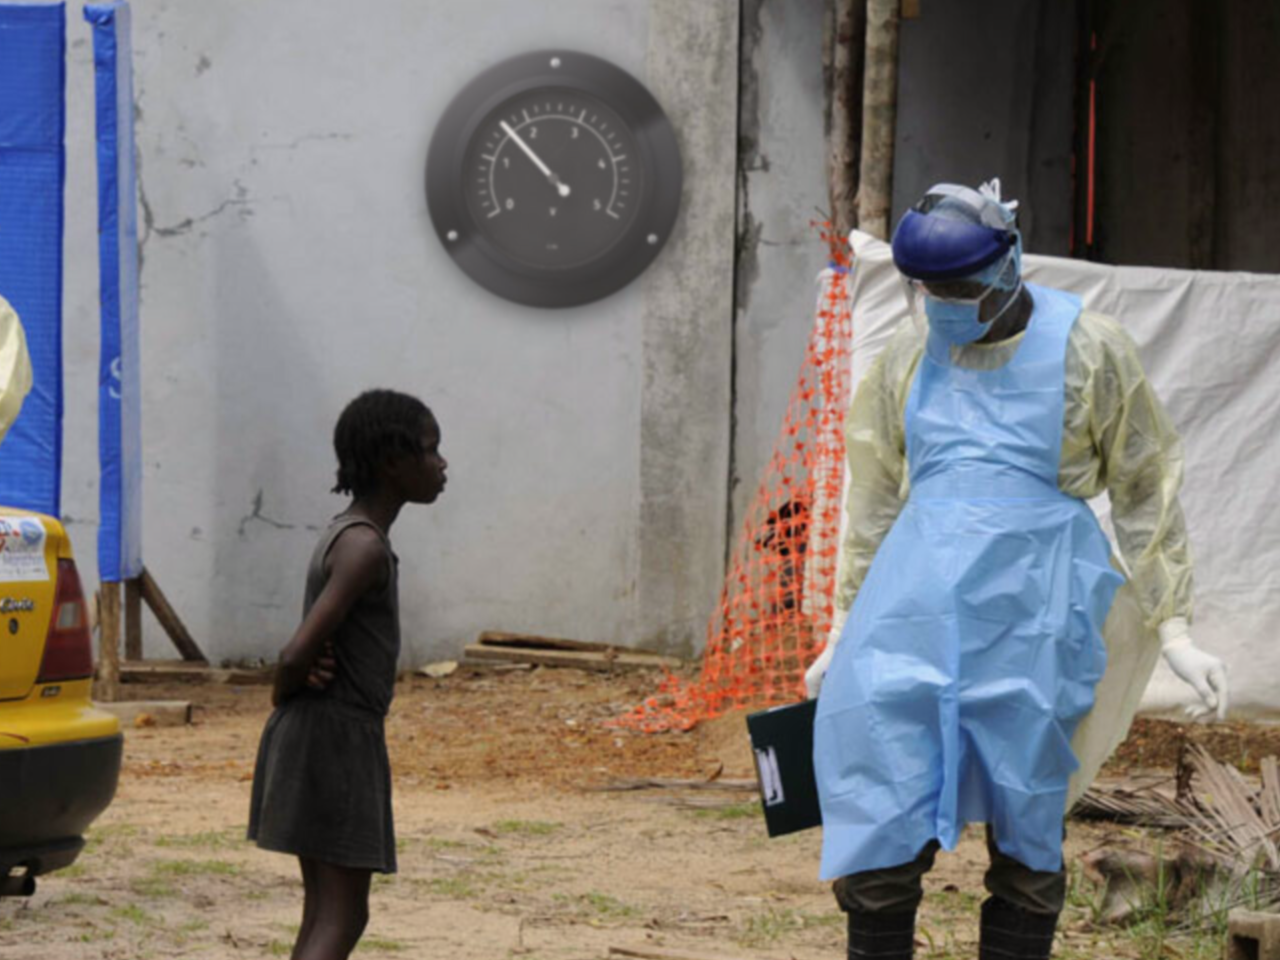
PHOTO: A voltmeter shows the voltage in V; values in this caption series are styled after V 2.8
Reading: V 1.6
